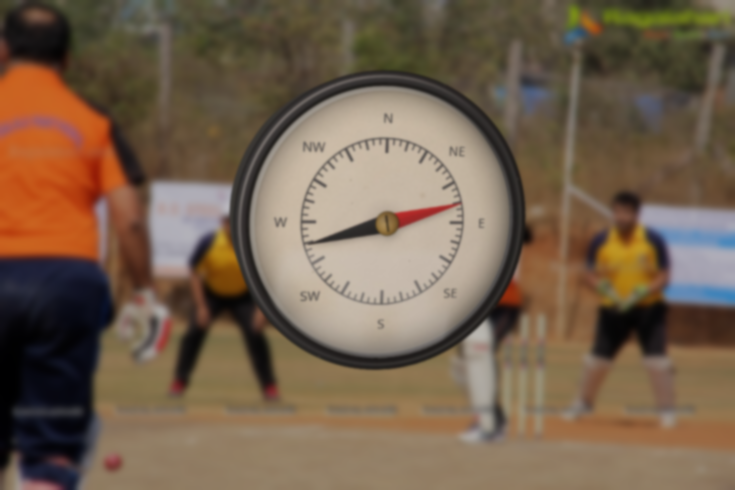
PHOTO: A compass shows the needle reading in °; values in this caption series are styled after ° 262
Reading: ° 75
